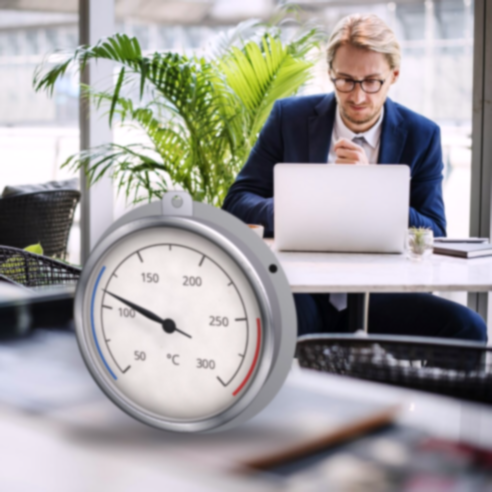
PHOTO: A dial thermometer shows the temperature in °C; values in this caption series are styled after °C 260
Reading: °C 112.5
